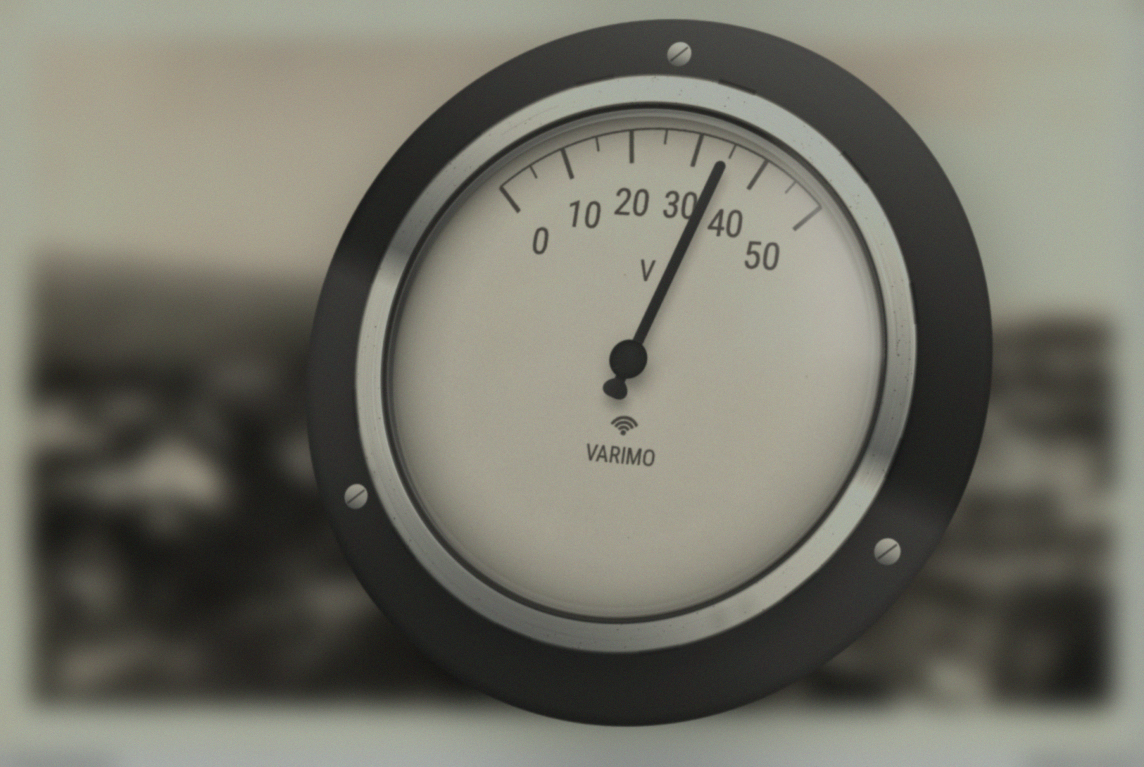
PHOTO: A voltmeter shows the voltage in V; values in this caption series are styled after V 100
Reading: V 35
